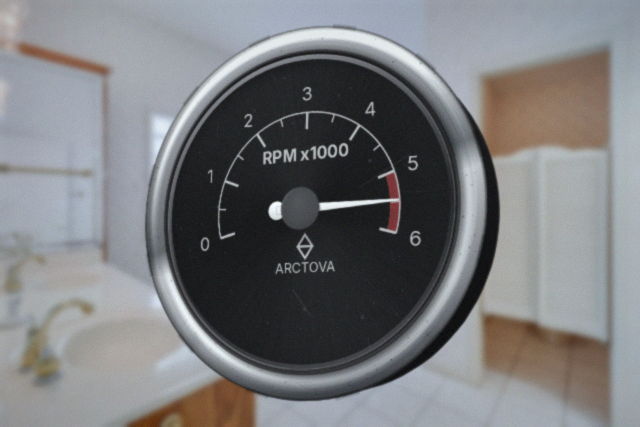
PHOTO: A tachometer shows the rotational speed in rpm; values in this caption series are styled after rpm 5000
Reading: rpm 5500
